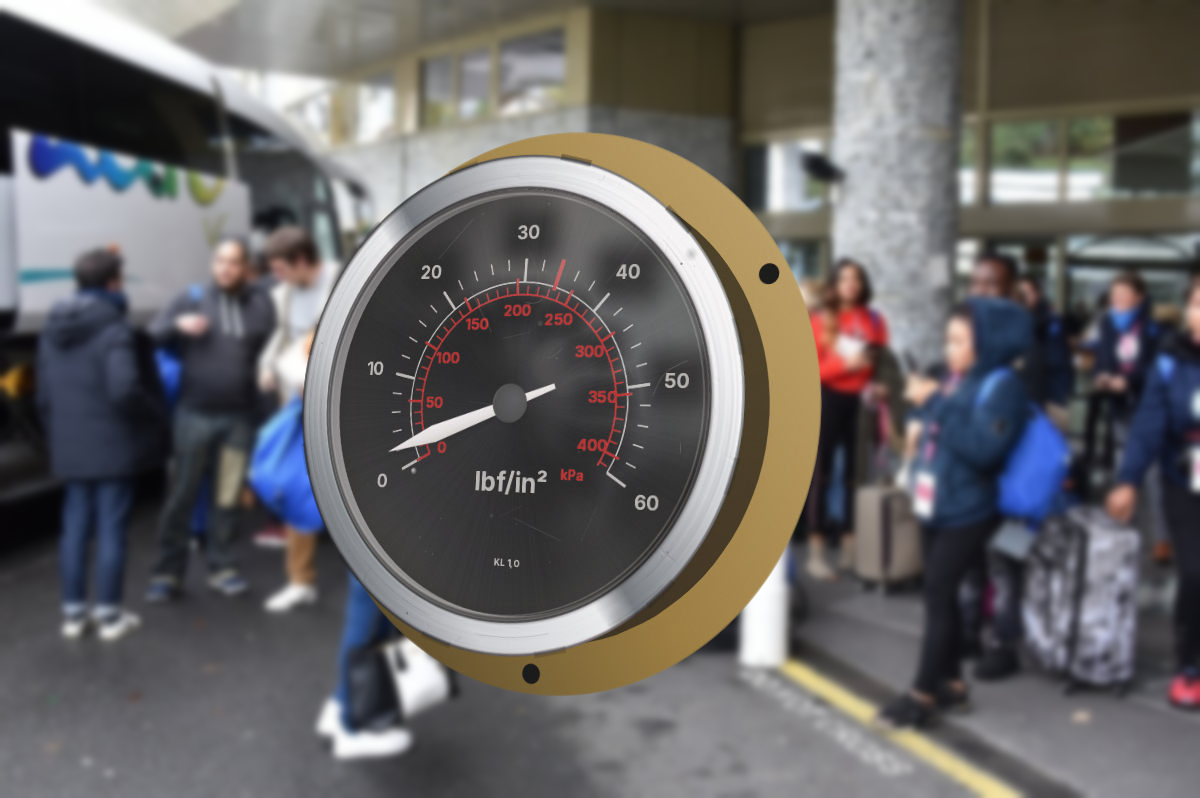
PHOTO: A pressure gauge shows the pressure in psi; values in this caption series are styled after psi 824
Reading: psi 2
